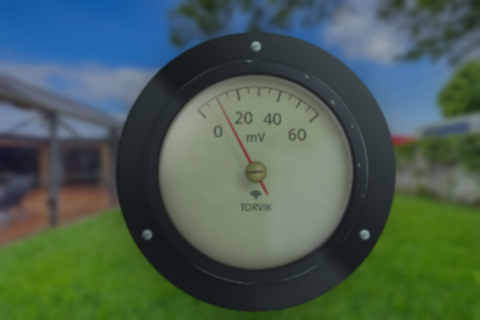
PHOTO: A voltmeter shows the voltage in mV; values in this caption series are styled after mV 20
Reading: mV 10
